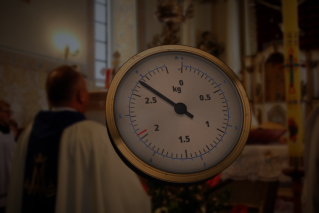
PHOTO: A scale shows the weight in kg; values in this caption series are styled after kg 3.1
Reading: kg 2.65
